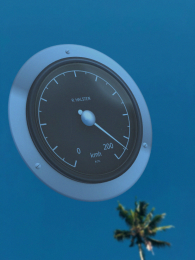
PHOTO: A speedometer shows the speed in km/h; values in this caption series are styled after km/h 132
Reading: km/h 190
